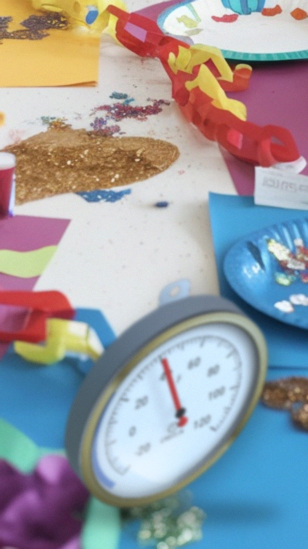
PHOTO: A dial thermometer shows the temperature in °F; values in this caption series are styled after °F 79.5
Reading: °F 40
